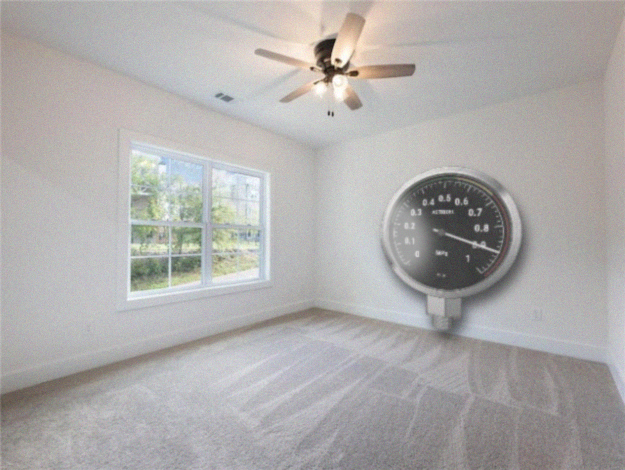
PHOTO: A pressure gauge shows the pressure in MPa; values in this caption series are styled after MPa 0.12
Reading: MPa 0.9
